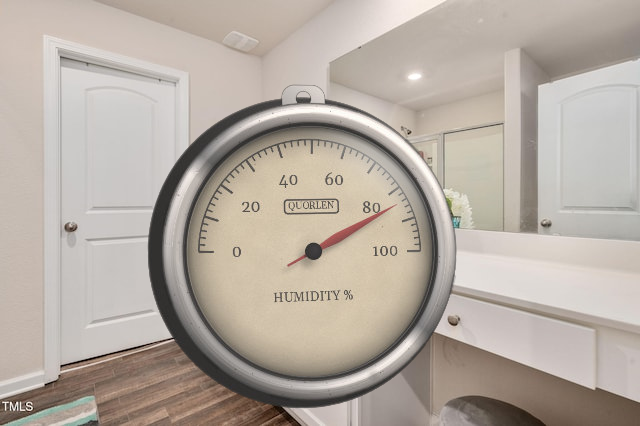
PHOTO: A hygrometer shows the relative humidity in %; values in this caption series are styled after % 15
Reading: % 84
